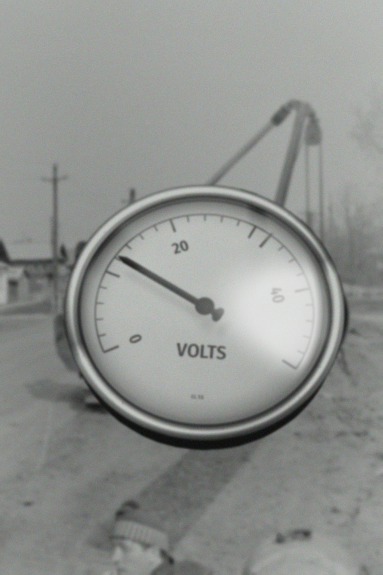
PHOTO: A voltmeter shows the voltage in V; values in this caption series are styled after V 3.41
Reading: V 12
